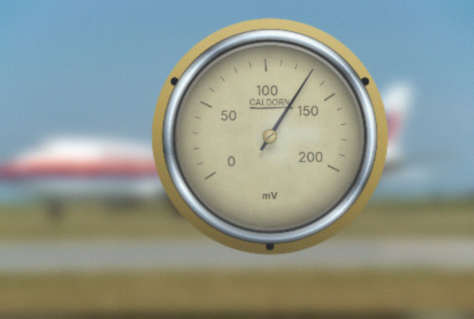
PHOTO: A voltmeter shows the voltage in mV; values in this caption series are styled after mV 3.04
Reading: mV 130
